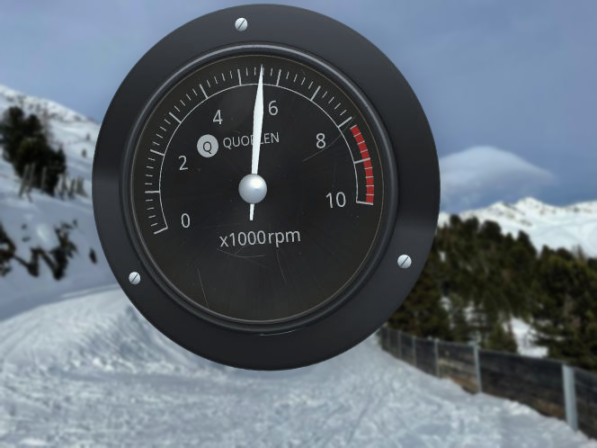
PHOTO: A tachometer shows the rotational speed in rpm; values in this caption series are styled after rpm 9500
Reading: rpm 5600
